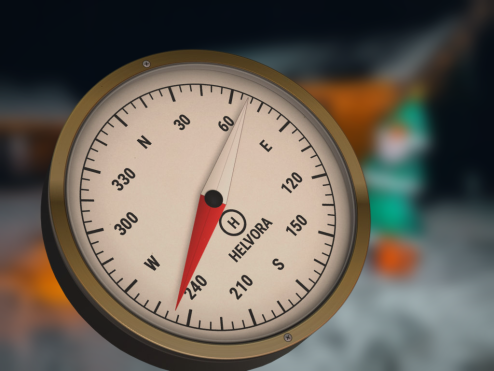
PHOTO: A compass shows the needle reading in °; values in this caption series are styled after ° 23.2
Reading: ° 247.5
